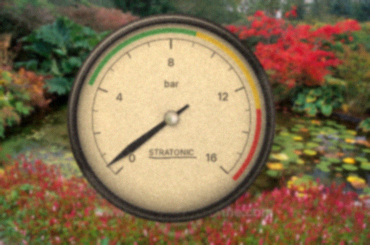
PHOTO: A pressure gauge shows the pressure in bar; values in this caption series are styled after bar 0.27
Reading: bar 0.5
